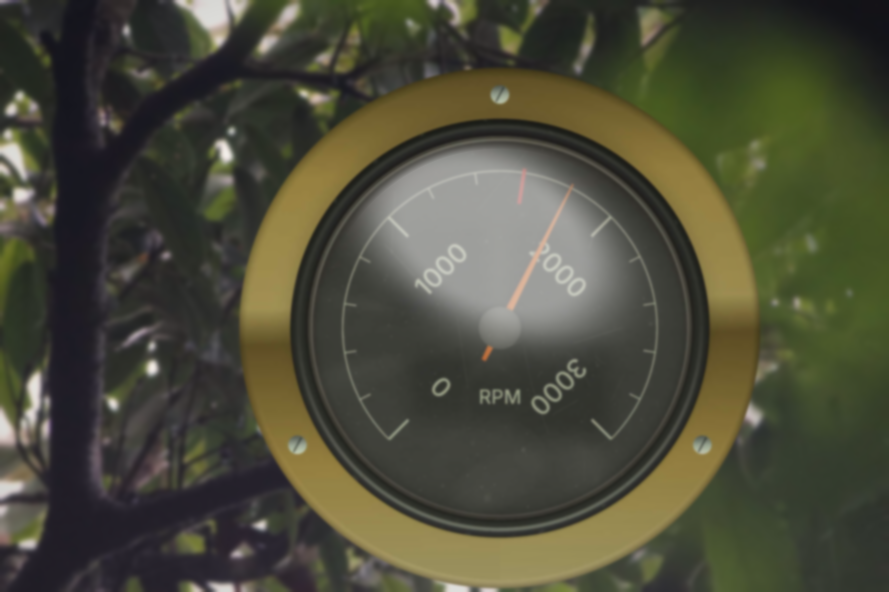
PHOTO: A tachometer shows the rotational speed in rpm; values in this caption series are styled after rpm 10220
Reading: rpm 1800
